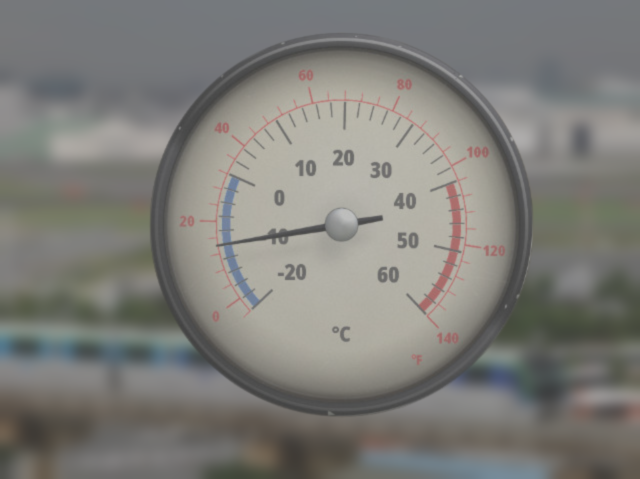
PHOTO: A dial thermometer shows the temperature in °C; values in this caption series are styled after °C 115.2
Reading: °C -10
